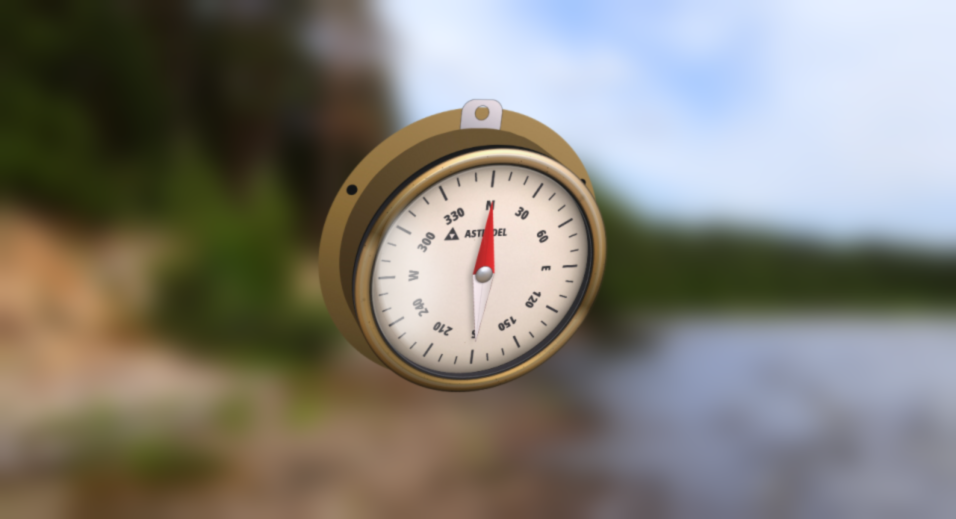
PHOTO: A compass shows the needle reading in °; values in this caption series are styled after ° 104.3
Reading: ° 0
